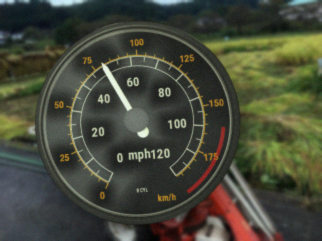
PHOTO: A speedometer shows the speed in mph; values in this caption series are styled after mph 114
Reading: mph 50
